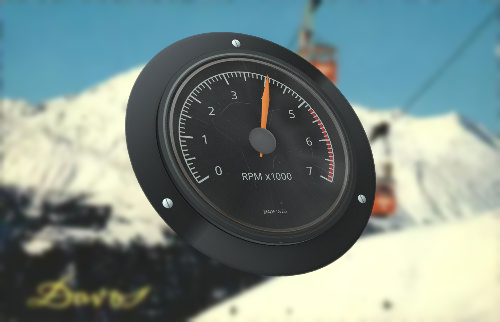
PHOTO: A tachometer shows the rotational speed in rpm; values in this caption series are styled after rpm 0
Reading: rpm 4000
